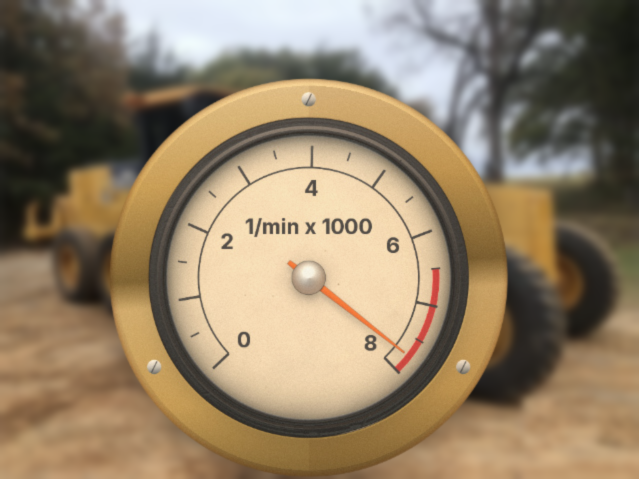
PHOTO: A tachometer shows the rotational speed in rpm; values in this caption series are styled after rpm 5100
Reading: rpm 7750
